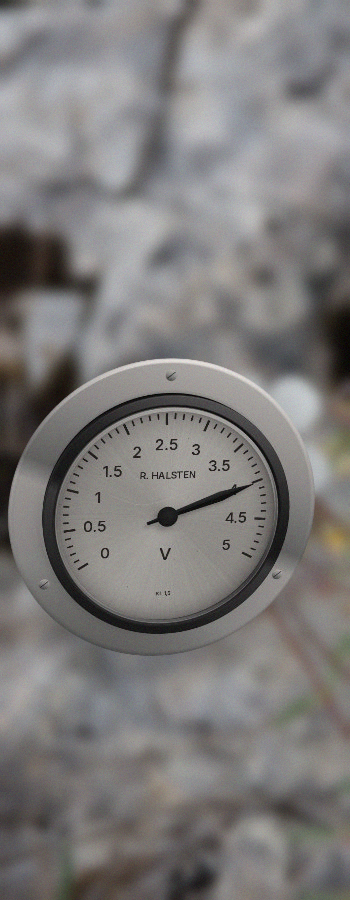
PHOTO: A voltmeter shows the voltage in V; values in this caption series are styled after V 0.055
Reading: V 4
